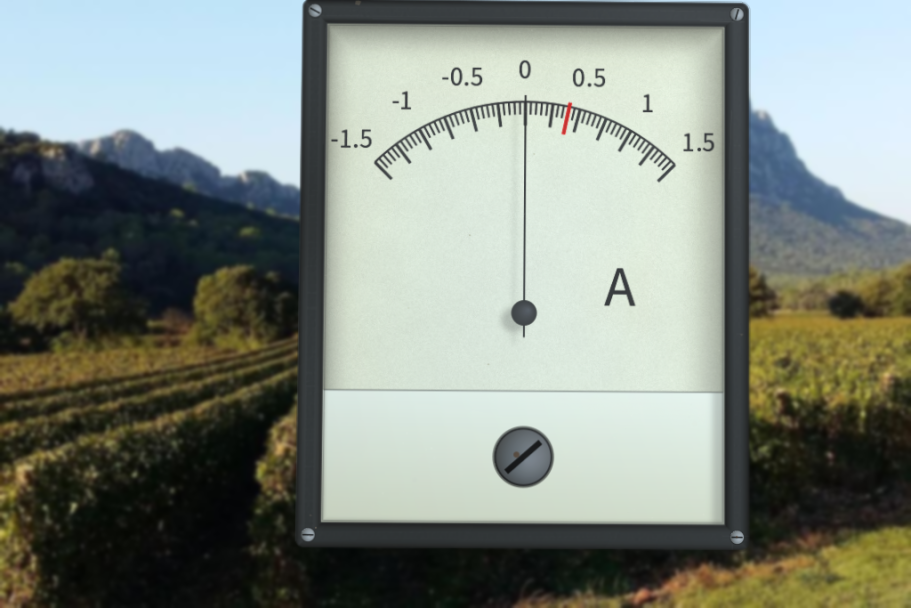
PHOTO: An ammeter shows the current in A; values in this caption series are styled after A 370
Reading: A 0
